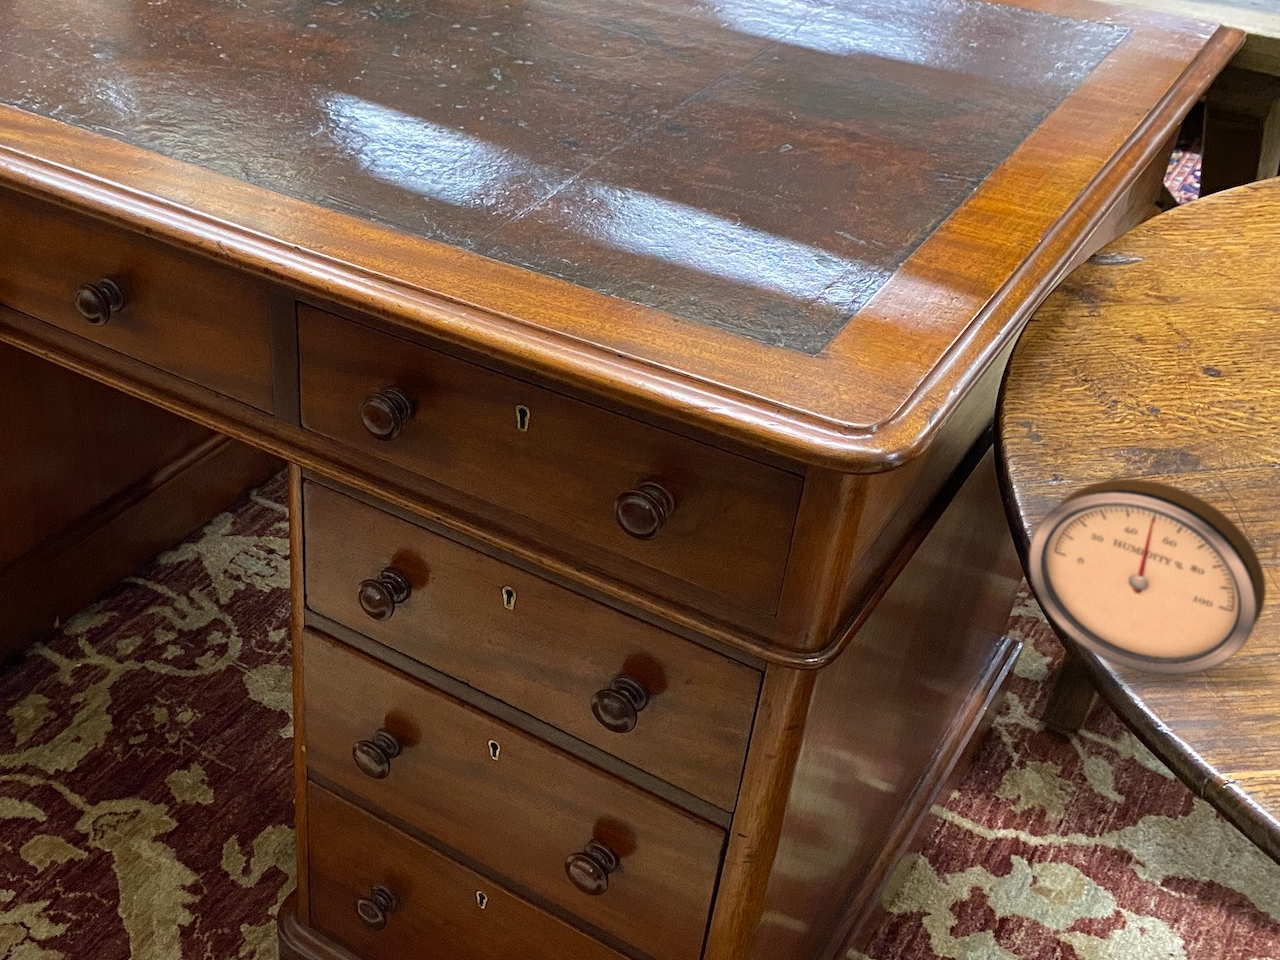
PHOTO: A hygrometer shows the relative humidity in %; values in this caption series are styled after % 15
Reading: % 50
